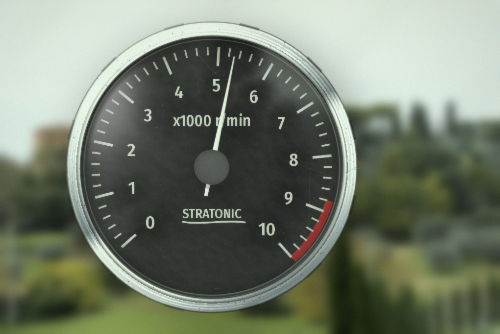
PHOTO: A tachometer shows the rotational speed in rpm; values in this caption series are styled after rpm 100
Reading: rpm 5300
